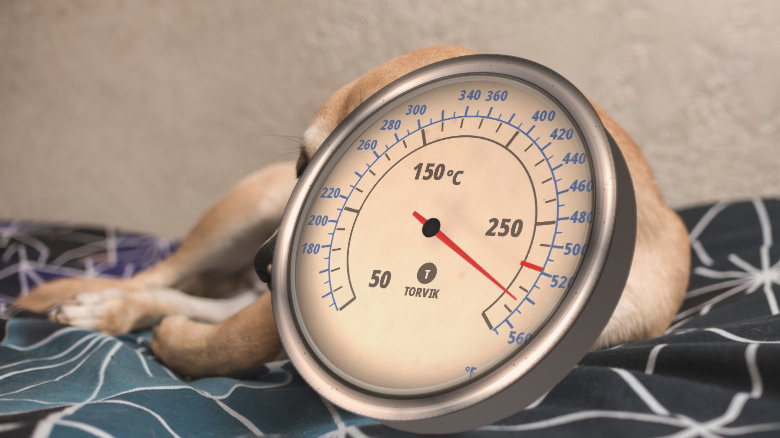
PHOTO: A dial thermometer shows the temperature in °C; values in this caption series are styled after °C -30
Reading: °C 285
